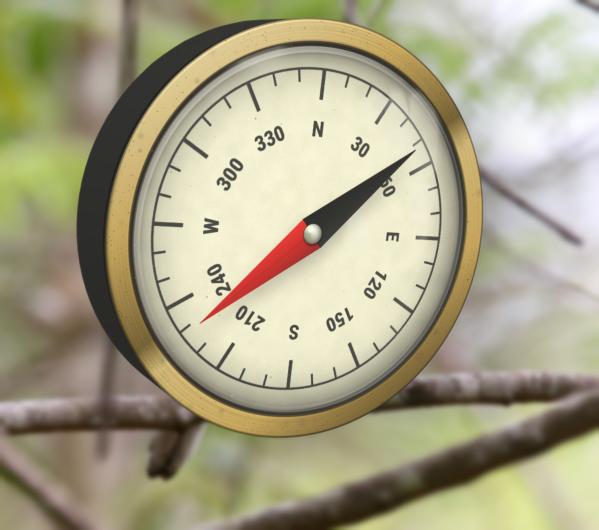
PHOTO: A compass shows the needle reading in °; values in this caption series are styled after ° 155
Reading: ° 230
